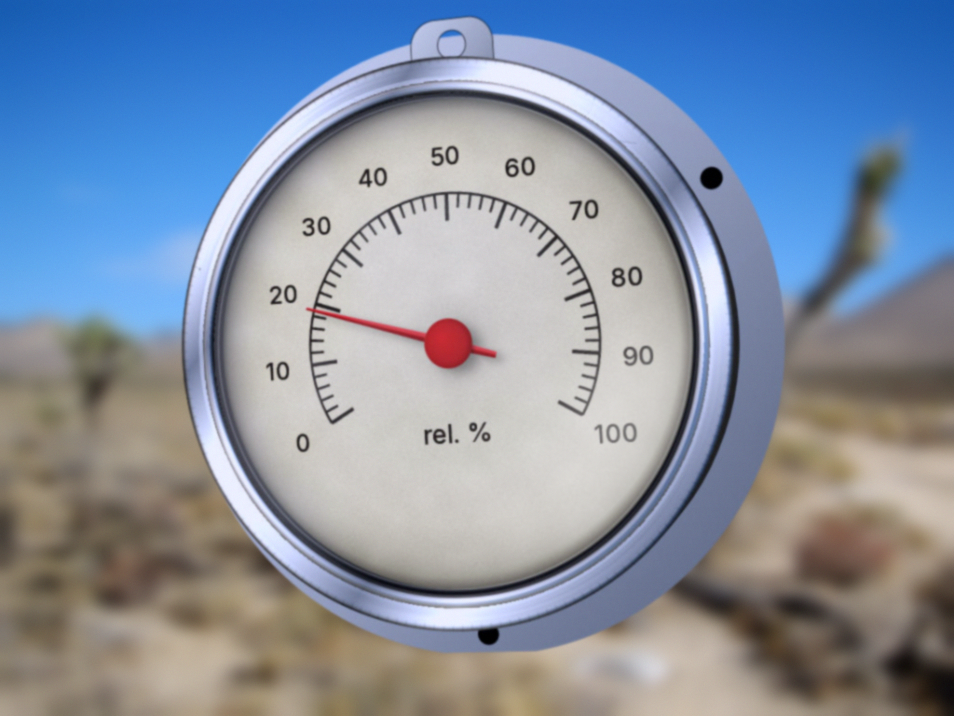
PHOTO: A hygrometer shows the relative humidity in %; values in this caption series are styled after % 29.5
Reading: % 19
